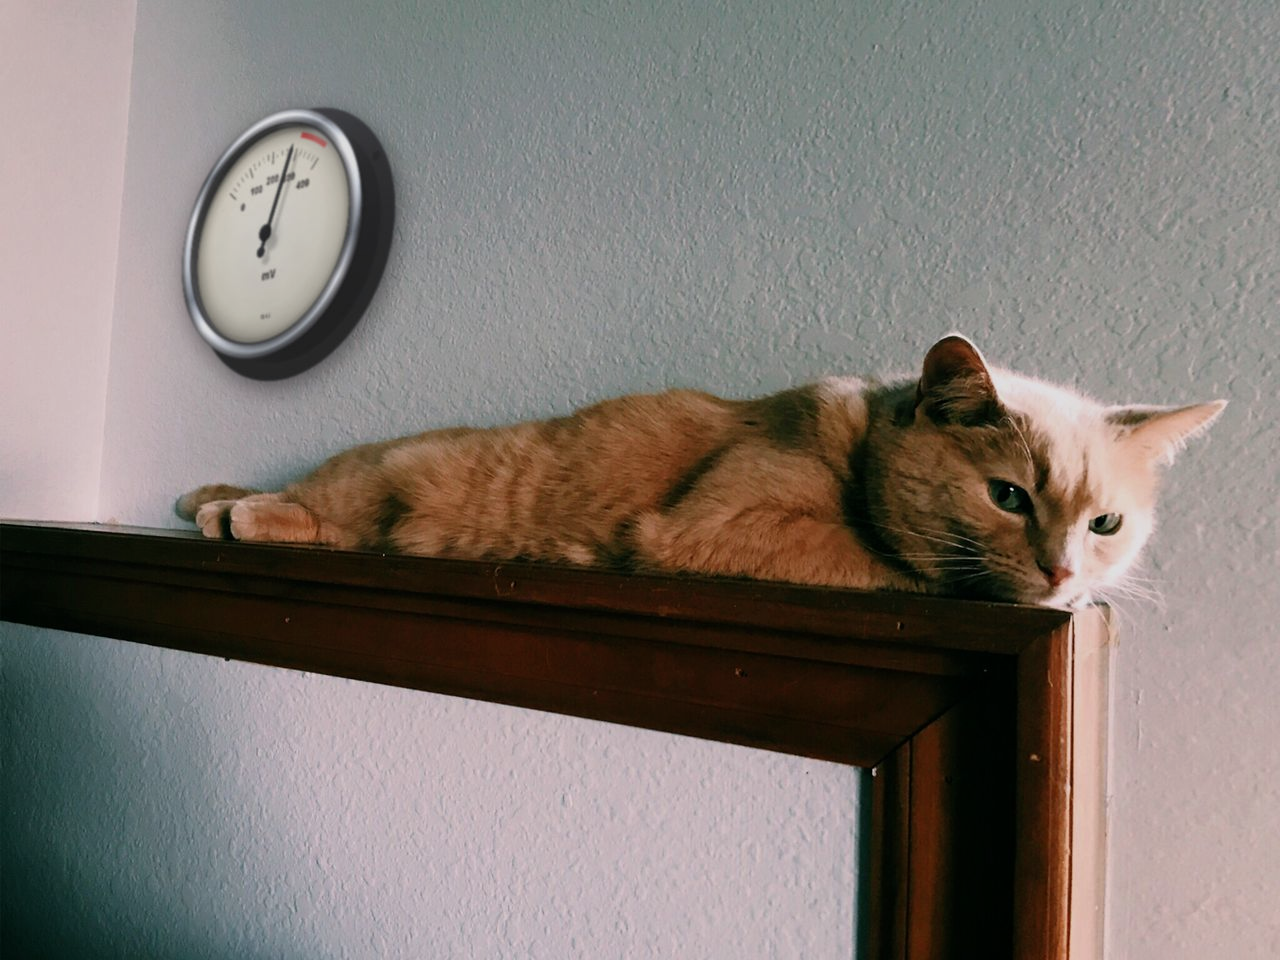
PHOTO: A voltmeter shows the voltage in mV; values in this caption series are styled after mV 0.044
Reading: mV 300
